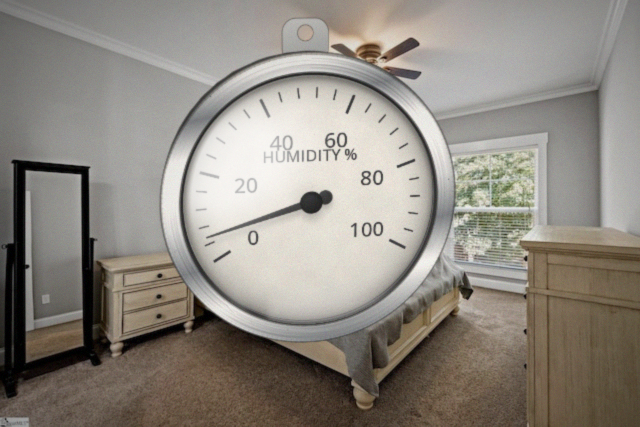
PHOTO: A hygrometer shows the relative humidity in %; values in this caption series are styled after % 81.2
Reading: % 6
